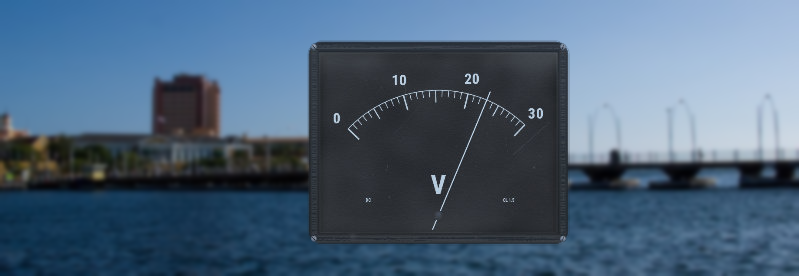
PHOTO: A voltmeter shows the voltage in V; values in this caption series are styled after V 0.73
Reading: V 23
